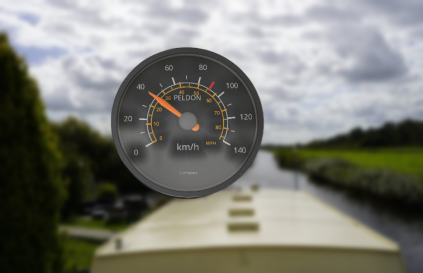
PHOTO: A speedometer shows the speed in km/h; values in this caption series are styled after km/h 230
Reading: km/h 40
